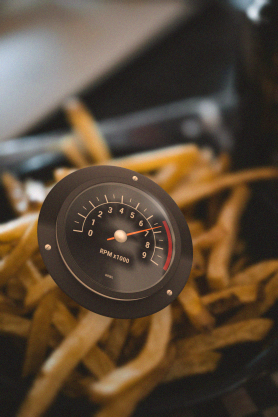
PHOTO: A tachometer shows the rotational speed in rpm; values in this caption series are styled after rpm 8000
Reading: rpm 6750
